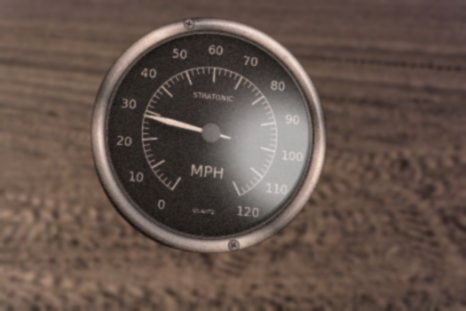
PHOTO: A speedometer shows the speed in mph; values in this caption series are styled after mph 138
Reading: mph 28
